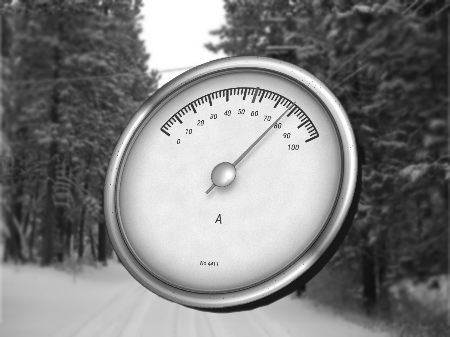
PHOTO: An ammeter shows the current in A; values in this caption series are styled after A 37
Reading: A 80
